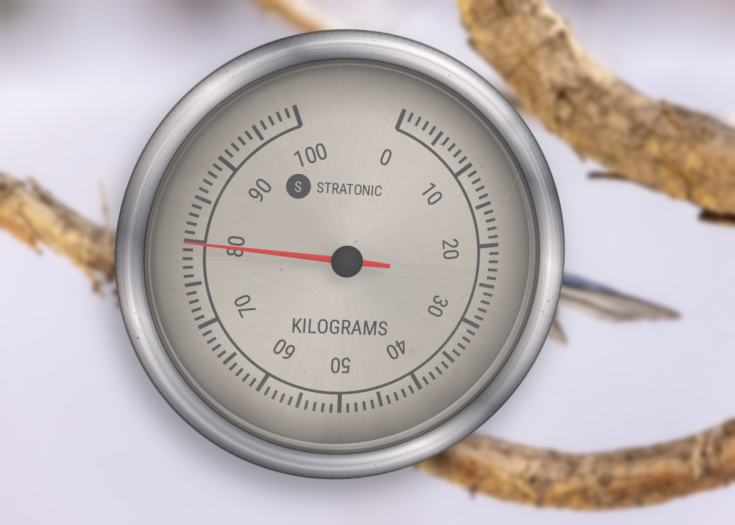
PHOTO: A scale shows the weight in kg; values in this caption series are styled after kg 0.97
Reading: kg 80
